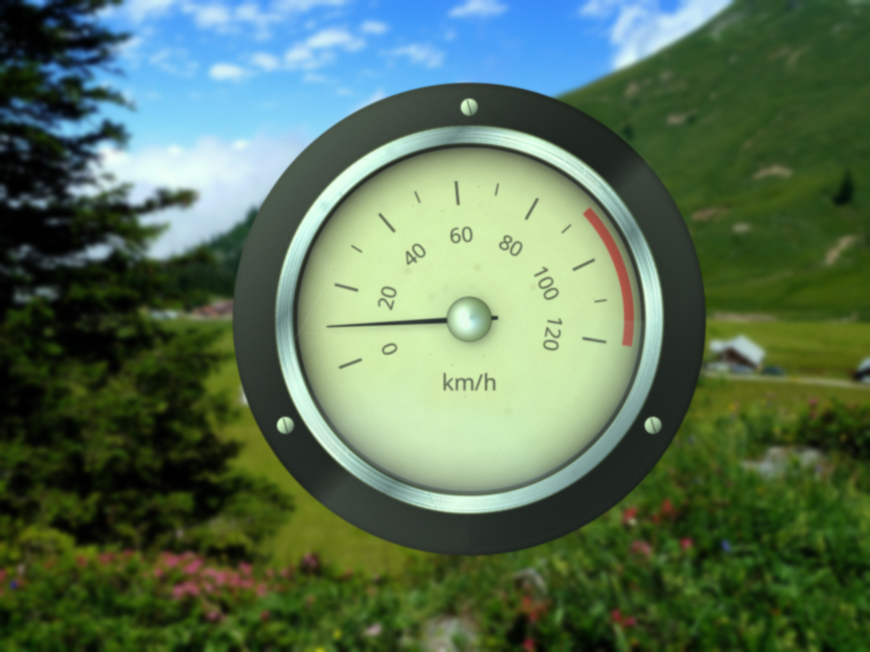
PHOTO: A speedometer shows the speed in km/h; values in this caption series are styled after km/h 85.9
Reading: km/h 10
